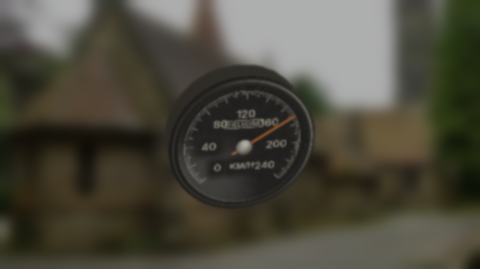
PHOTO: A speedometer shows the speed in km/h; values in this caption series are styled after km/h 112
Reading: km/h 170
